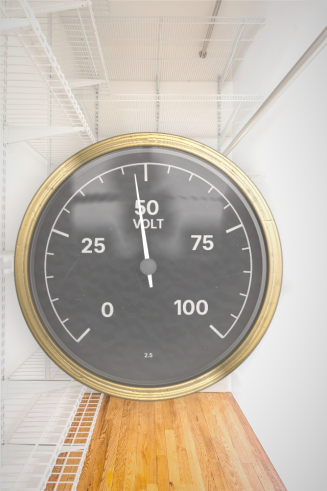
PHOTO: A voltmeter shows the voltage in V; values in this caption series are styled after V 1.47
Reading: V 47.5
